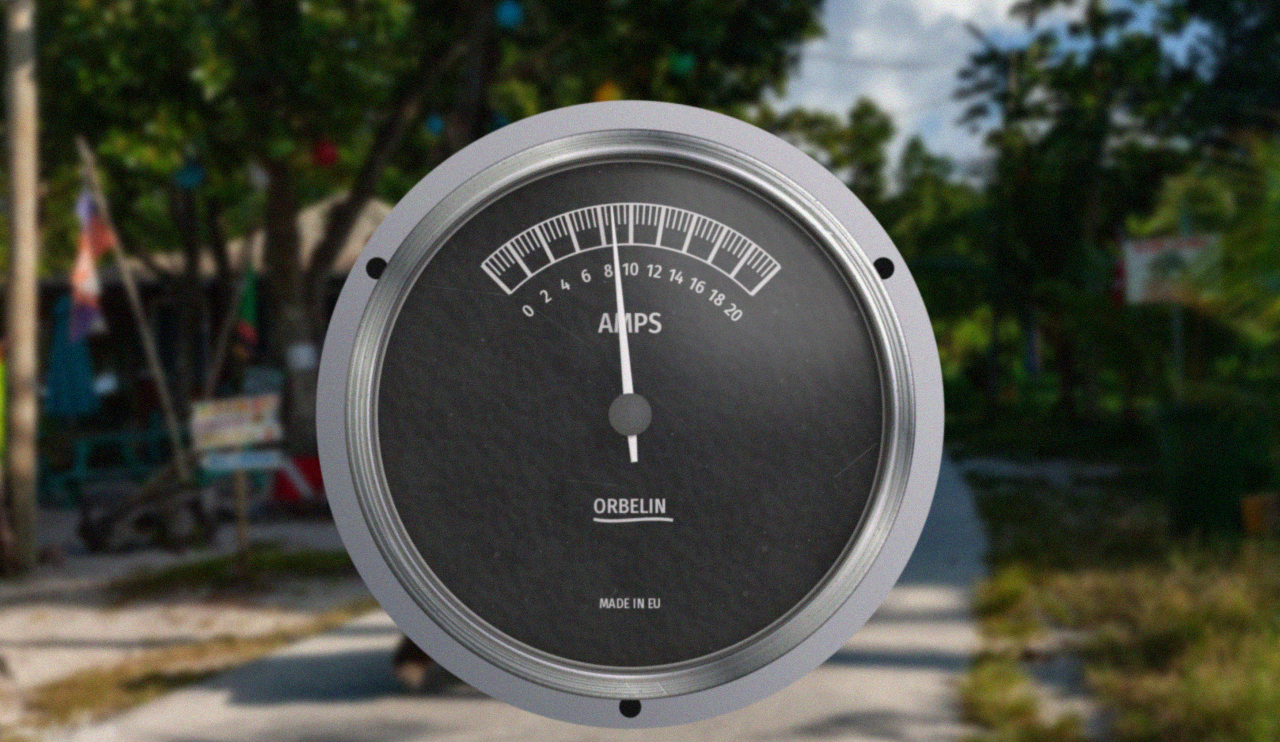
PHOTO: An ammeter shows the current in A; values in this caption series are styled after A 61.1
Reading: A 8.8
